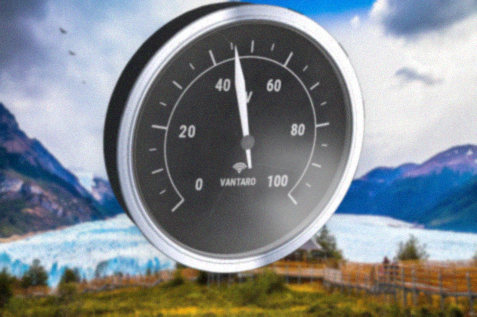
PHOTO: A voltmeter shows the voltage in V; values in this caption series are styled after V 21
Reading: V 45
